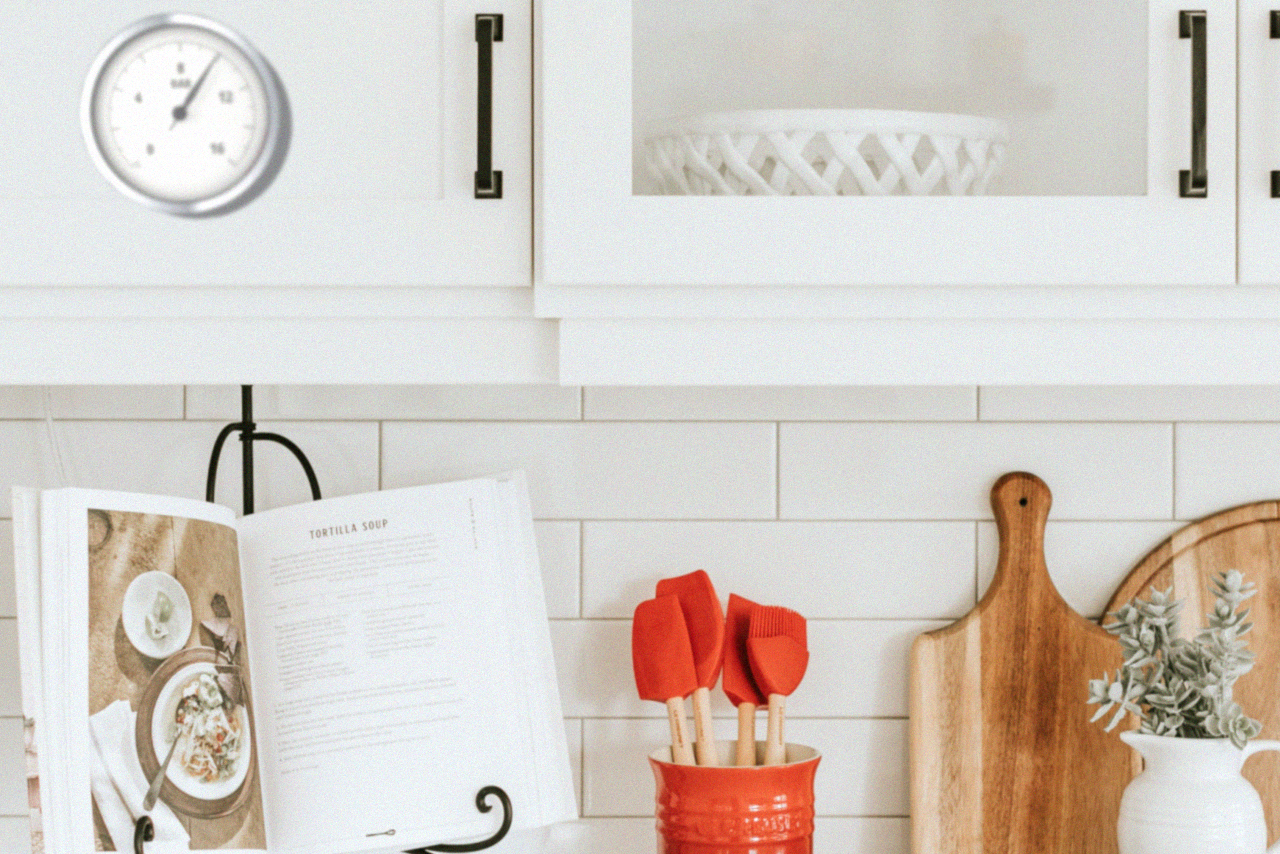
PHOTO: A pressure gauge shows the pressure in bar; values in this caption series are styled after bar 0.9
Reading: bar 10
